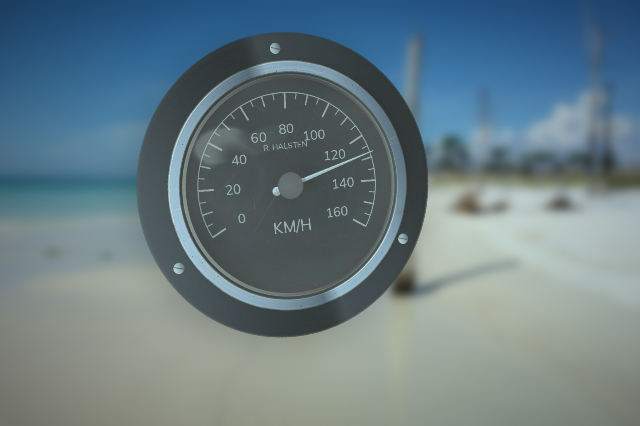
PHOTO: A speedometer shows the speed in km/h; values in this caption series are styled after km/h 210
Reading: km/h 127.5
